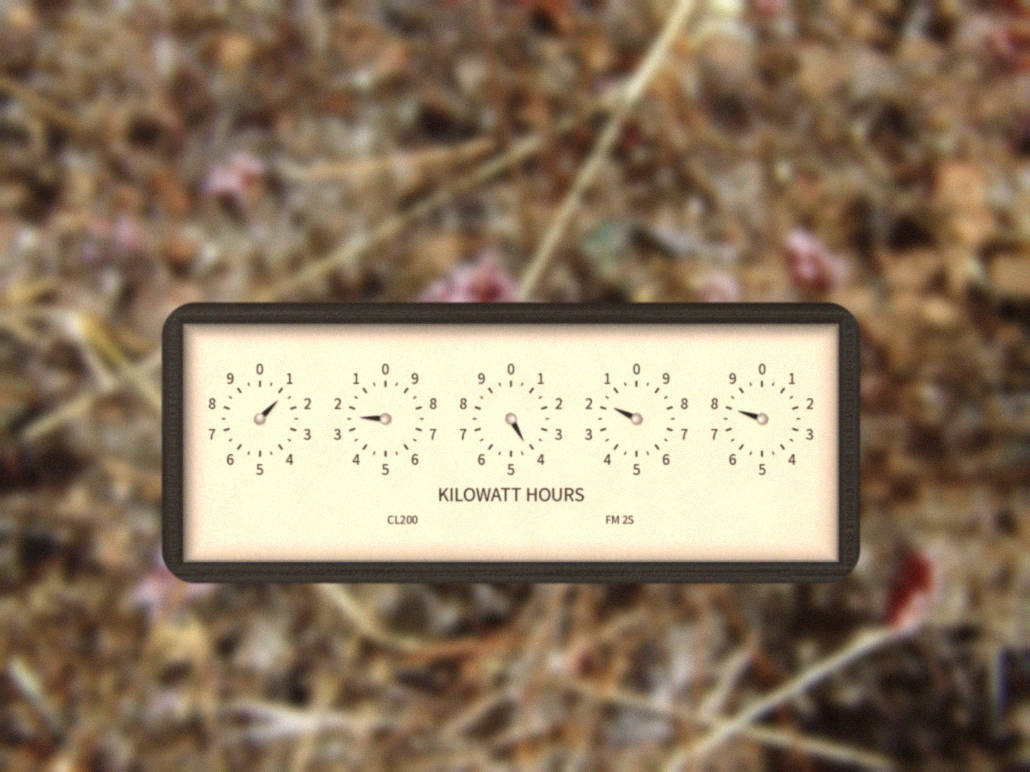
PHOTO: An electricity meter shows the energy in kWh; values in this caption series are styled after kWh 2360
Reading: kWh 12418
